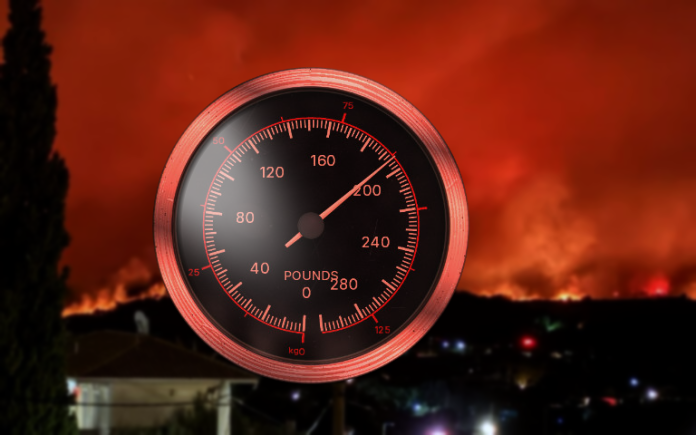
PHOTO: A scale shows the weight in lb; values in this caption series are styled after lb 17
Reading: lb 194
